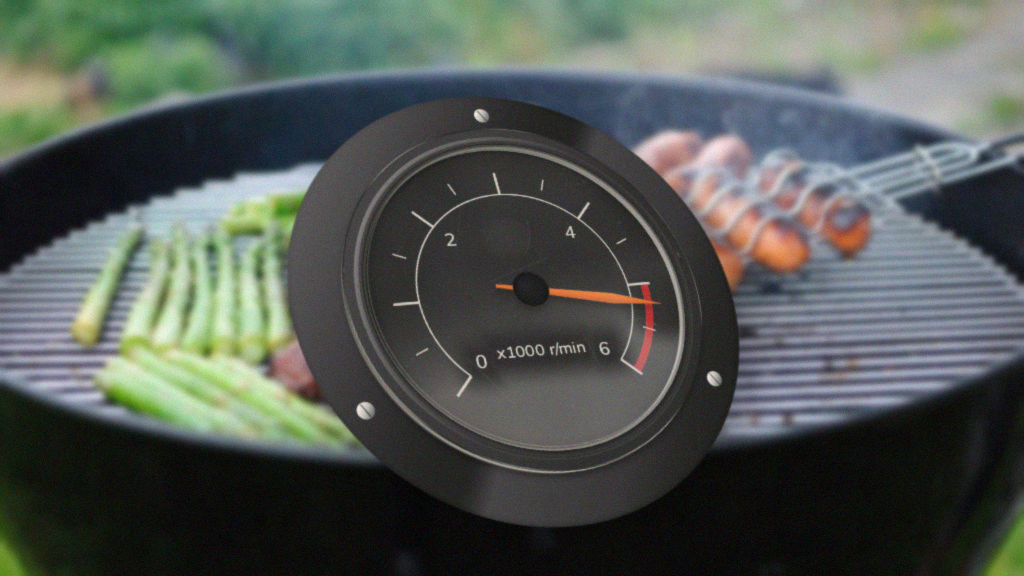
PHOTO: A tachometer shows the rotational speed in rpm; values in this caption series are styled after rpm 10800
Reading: rpm 5250
